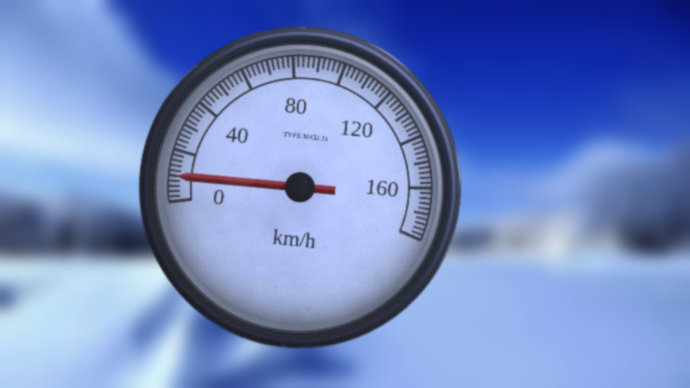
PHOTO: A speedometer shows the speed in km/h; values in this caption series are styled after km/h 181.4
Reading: km/h 10
